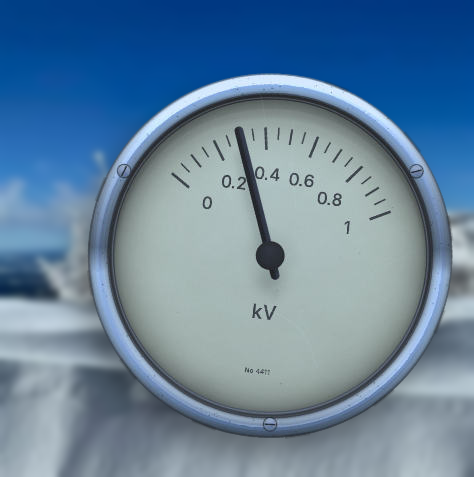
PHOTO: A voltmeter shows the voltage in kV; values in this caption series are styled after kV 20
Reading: kV 0.3
